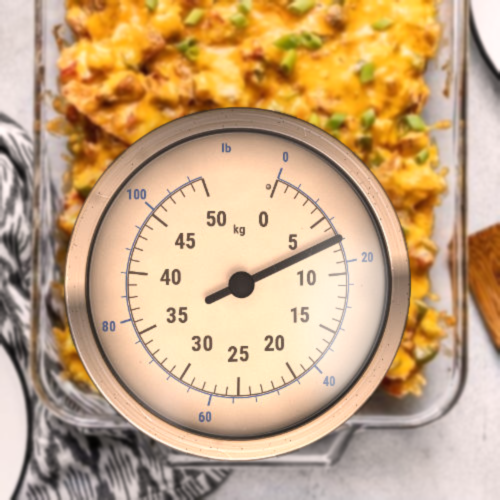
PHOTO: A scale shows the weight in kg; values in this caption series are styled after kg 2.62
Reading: kg 7
